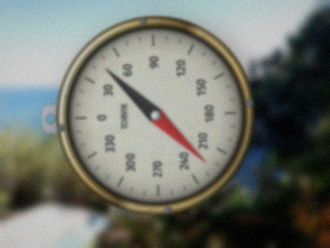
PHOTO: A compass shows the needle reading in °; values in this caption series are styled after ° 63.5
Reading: ° 225
